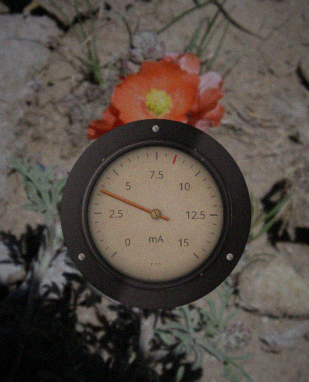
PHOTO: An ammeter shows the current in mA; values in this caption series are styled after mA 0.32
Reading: mA 3.75
